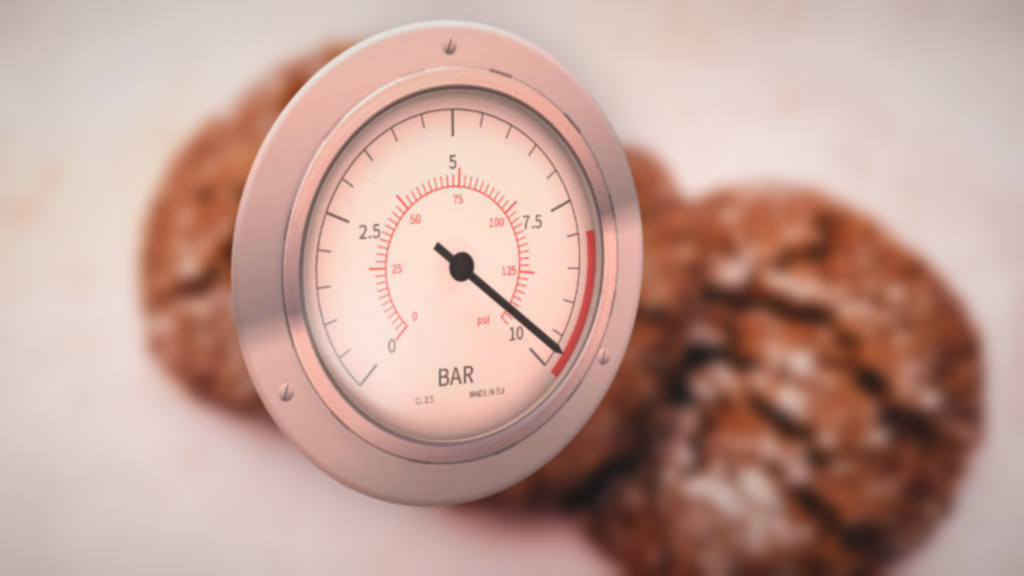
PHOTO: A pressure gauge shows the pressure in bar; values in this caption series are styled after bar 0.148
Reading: bar 9.75
